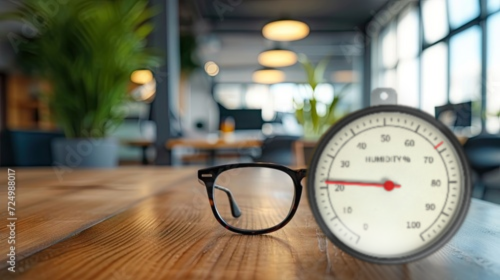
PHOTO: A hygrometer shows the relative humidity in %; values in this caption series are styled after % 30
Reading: % 22
